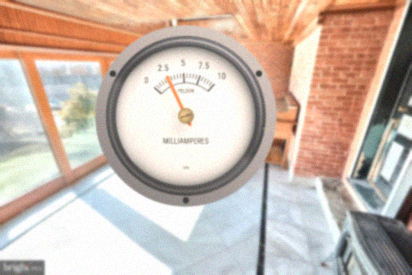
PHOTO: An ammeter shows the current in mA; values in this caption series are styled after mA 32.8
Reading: mA 2.5
